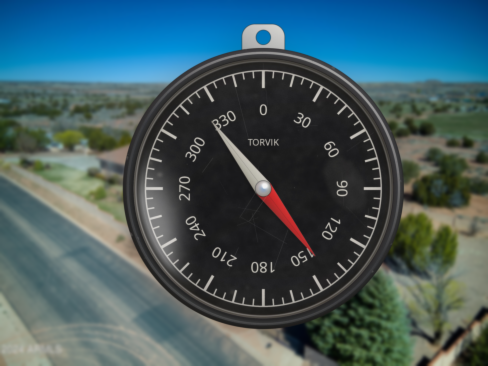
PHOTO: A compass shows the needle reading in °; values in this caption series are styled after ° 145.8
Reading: ° 142.5
